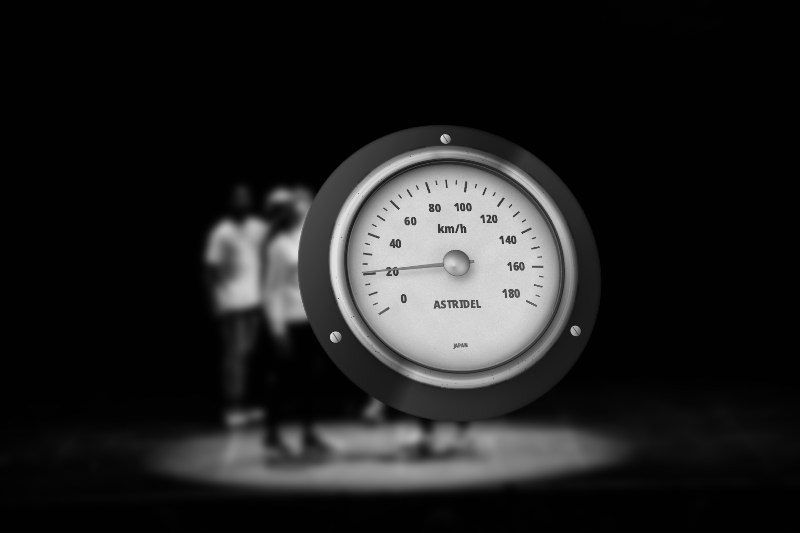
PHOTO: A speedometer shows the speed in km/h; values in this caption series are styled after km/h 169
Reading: km/h 20
